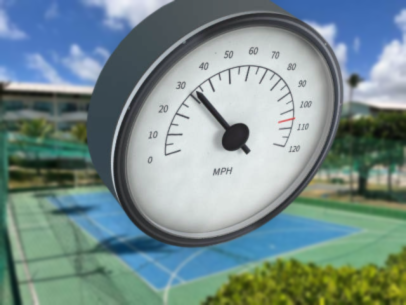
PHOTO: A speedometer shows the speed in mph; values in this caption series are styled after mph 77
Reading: mph 32.5
